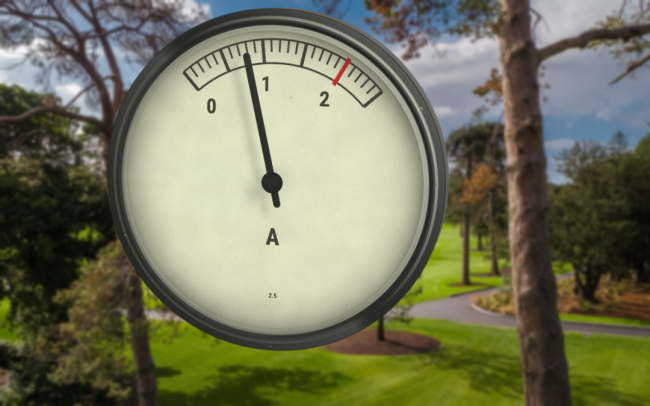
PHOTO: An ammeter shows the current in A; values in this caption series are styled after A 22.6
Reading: A 0.8
